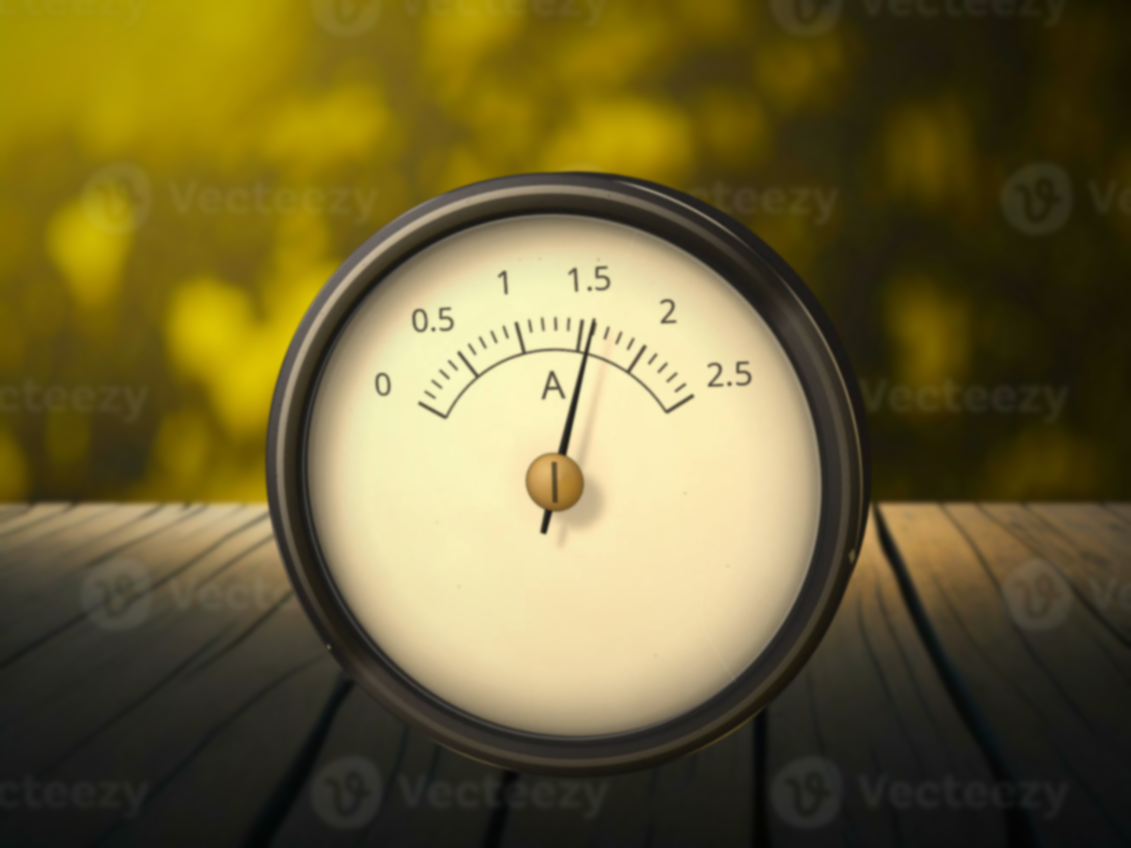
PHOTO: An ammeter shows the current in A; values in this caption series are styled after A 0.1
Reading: A 1.6
